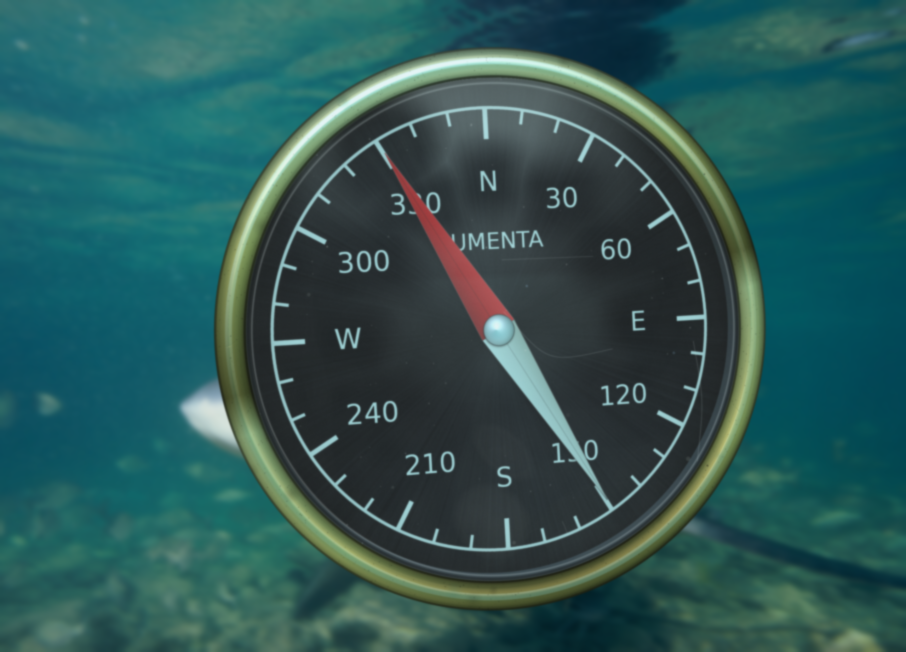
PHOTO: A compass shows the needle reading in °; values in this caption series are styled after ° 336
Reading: ° 330
